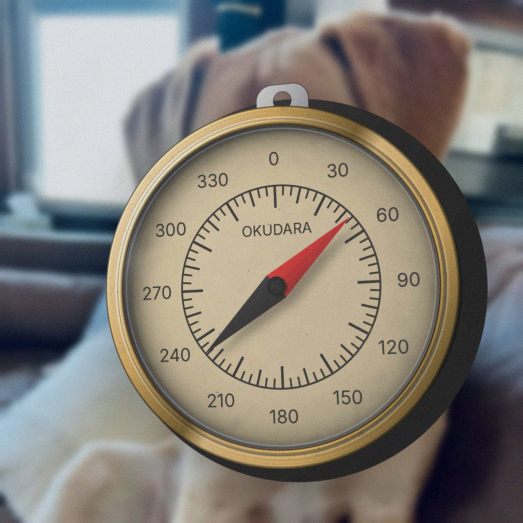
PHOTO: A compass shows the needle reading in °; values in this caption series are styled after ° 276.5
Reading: ° 50
